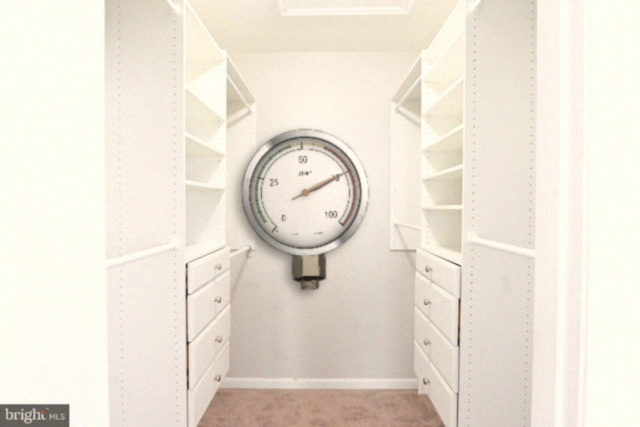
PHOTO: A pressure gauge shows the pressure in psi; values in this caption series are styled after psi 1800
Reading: psi 75
